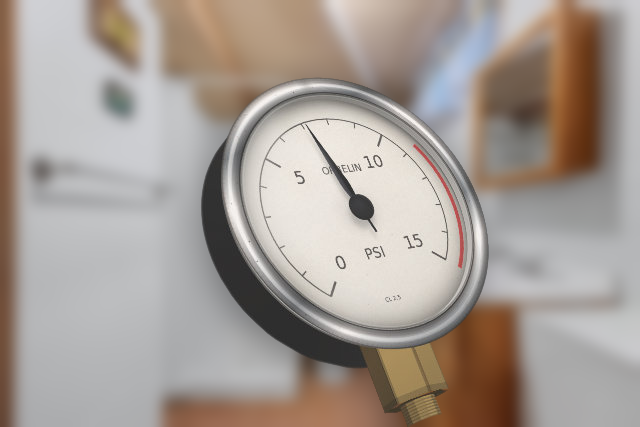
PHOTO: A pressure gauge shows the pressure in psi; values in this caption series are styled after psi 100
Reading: psi 7
